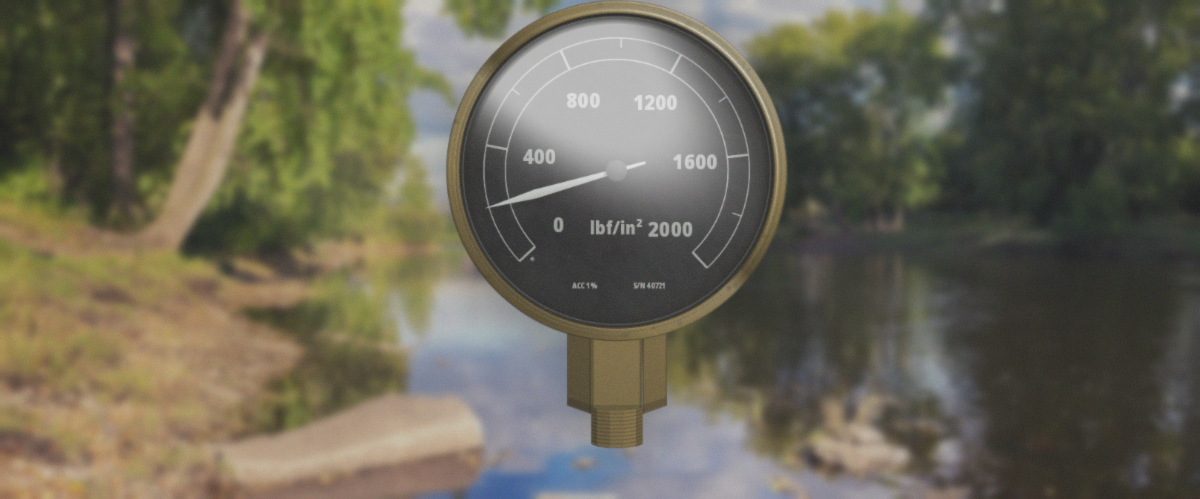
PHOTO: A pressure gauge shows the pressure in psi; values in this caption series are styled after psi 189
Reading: psi 200
